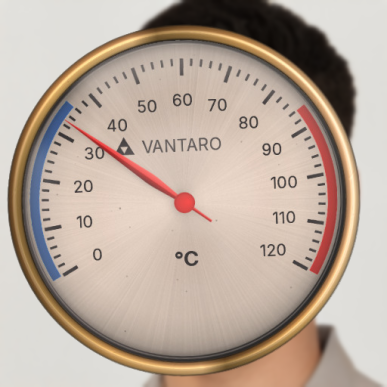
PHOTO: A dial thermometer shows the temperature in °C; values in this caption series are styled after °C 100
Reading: °C 33
